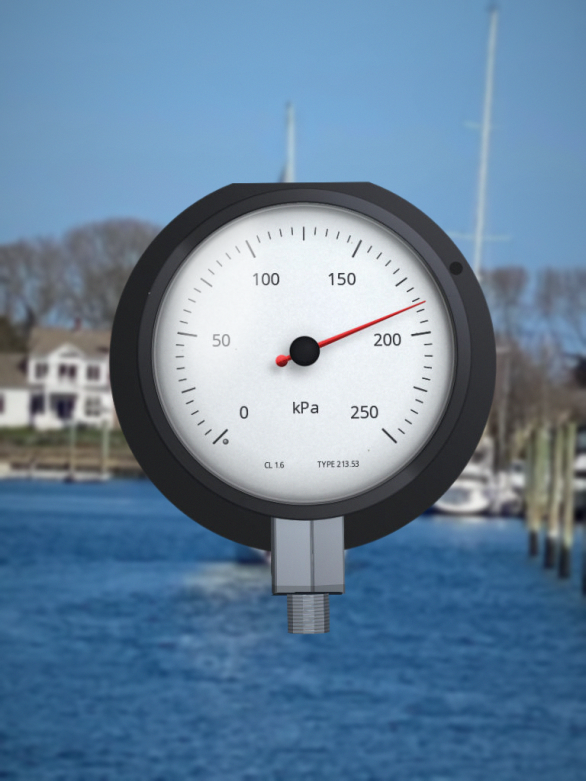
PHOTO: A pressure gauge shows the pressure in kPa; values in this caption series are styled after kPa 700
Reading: kPa 187.5
